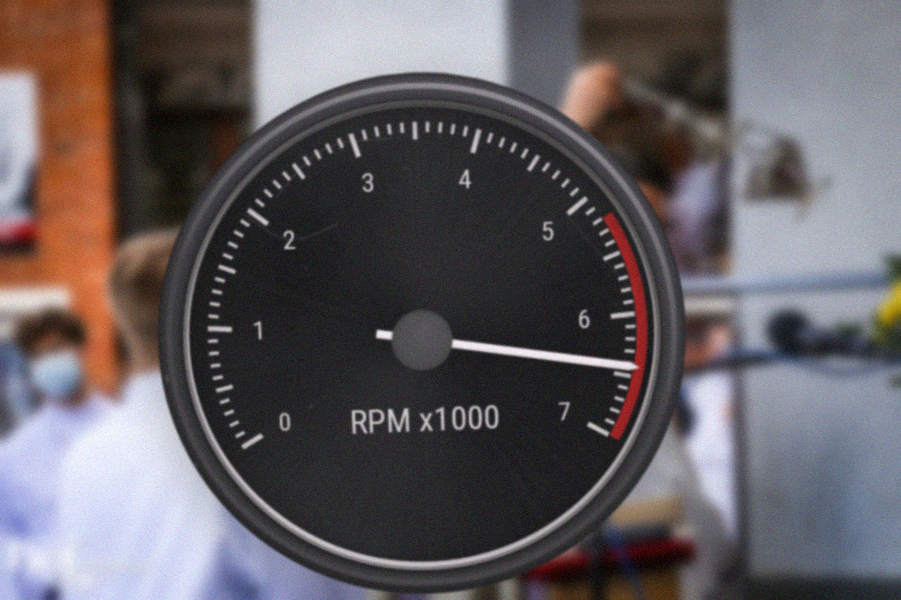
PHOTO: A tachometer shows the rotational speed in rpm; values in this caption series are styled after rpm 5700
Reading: rpm 6400
